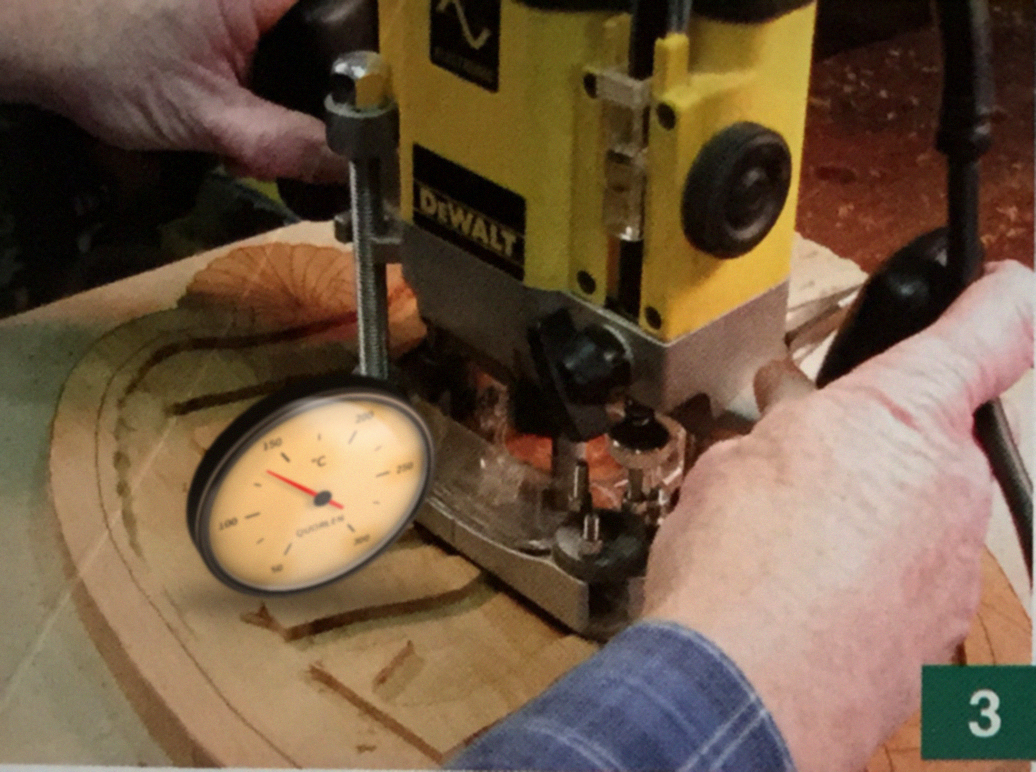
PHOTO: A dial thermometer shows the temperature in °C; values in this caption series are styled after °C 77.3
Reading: °C 137.5
